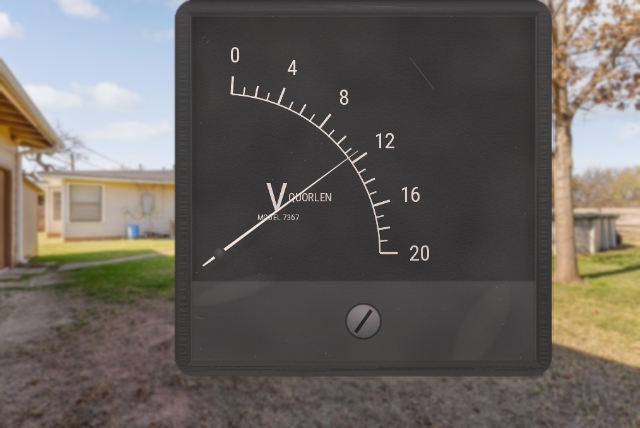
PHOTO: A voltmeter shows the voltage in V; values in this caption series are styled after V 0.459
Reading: V 11.5
